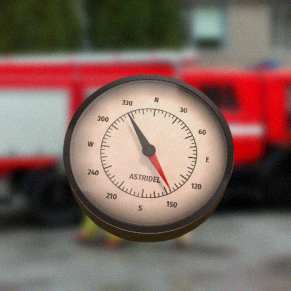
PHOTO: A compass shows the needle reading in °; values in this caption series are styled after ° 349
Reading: ° 145
